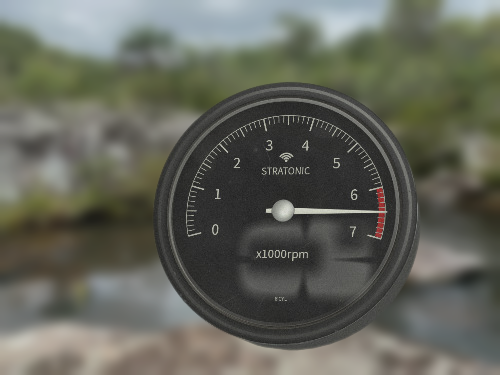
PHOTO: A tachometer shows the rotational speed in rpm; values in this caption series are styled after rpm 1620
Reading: rpm 6500
